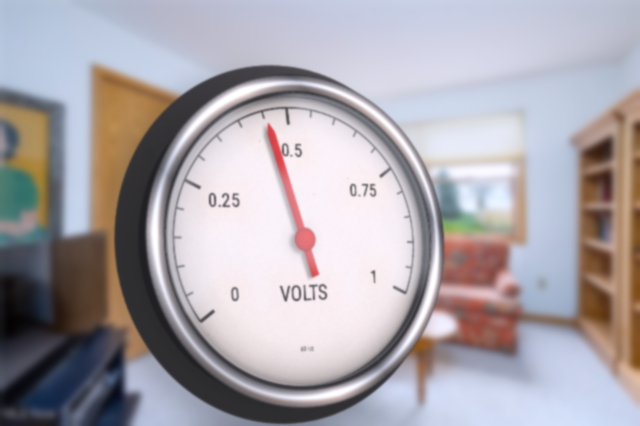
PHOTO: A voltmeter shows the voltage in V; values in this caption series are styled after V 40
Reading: V 0.45
